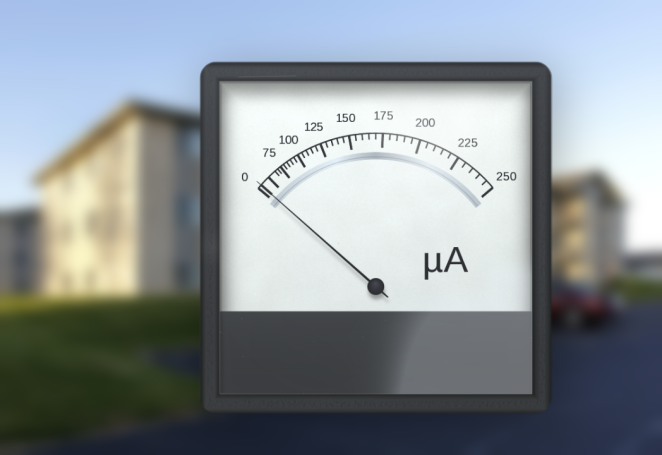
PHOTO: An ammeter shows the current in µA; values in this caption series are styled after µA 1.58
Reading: µA 25
